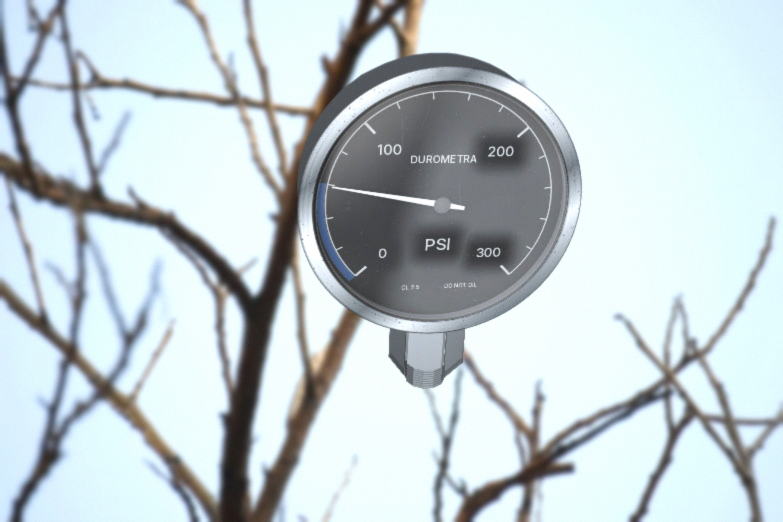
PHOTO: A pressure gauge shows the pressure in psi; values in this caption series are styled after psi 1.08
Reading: psi 60
